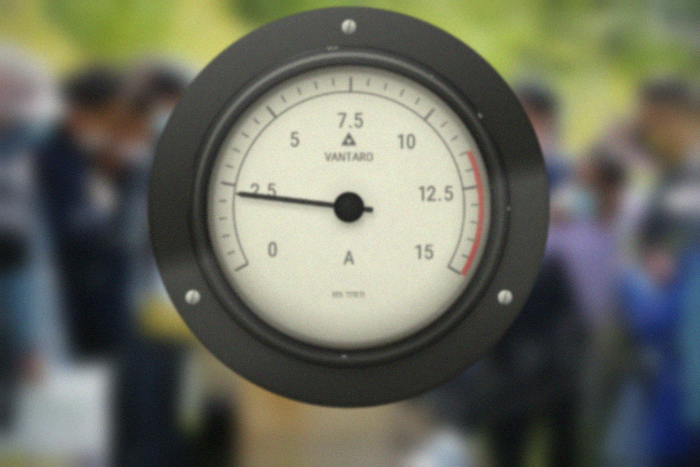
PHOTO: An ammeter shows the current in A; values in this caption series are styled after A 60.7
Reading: A 2.25
